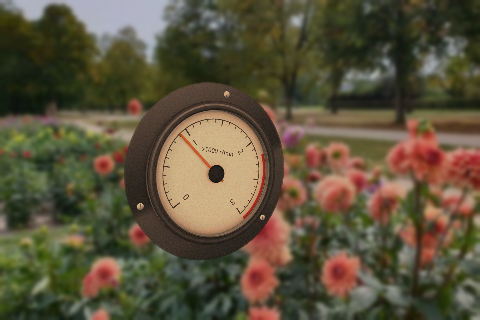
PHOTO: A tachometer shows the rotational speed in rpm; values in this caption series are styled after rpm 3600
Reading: rpm 900
